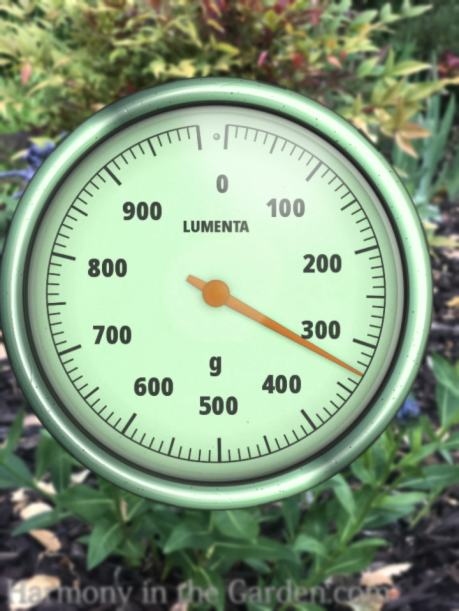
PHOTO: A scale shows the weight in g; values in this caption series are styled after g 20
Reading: g 330
